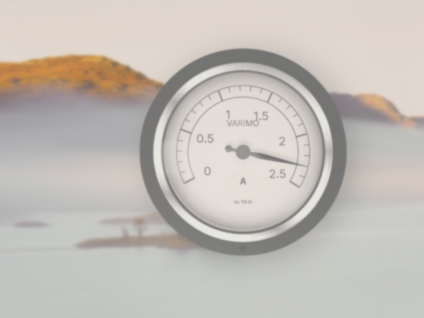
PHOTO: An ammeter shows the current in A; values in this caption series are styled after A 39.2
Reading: A 2.3
